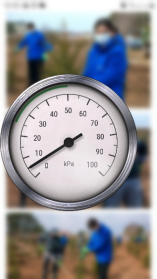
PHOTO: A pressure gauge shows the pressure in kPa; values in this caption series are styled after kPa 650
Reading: kPa 5
